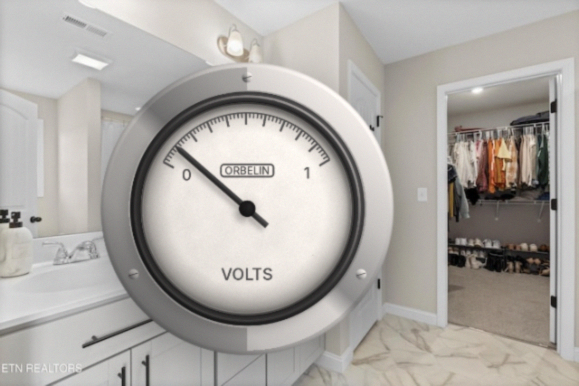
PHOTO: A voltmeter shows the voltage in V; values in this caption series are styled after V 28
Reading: V 0.1
